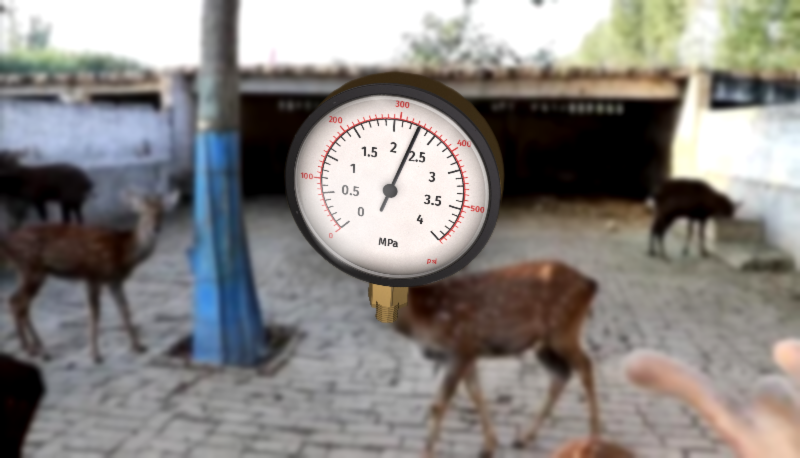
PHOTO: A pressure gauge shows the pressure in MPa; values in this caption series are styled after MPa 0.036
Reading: MPa 2.3
